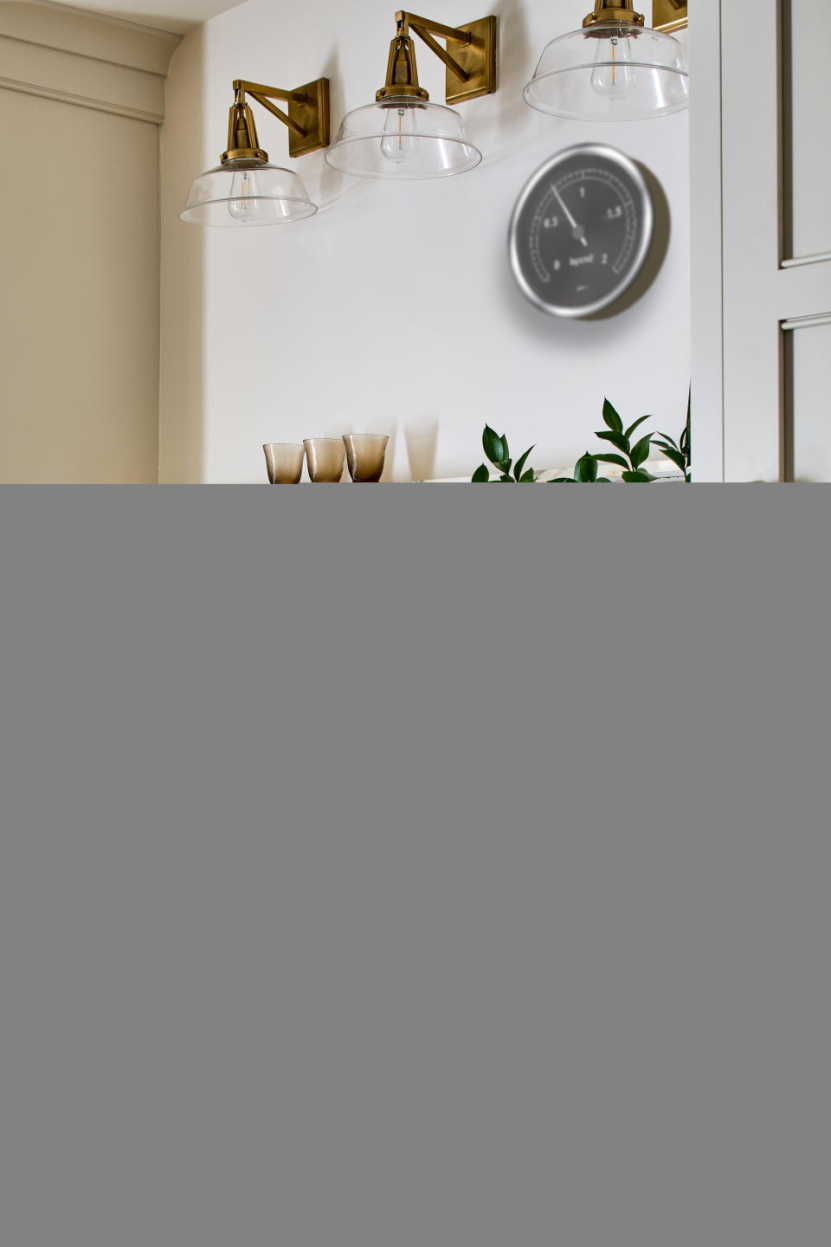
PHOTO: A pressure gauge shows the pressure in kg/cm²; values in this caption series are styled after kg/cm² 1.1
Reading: kg/cm² 0.75
